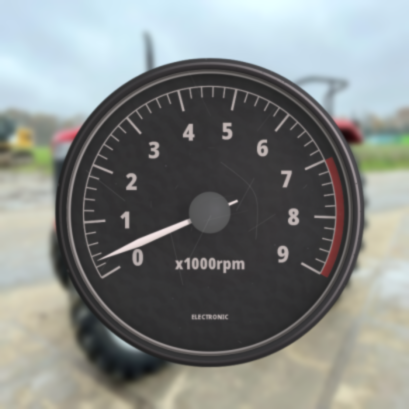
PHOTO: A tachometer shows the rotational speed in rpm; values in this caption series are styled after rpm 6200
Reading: rpm 300
